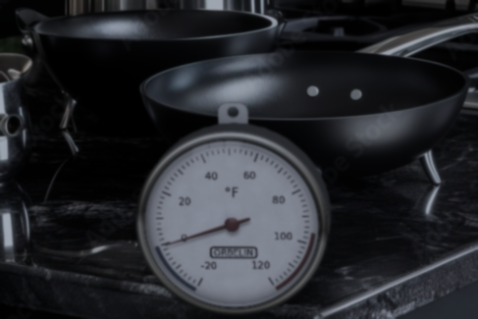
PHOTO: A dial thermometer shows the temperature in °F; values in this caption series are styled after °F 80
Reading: °F 0
